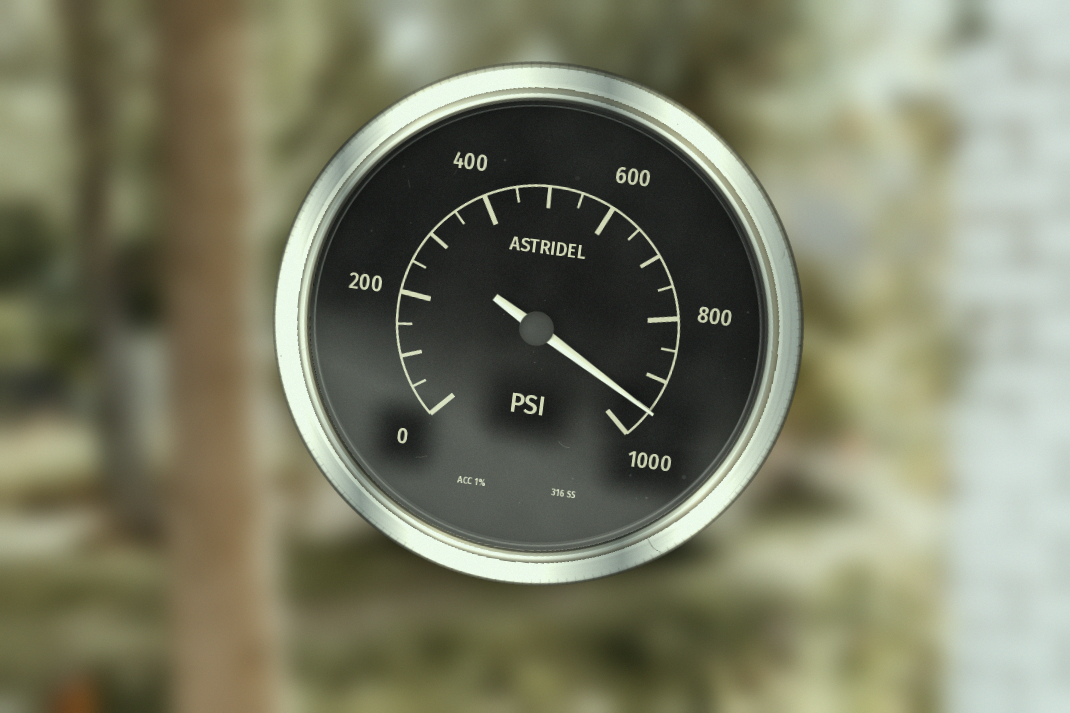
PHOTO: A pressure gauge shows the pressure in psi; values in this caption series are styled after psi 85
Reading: psi 950
